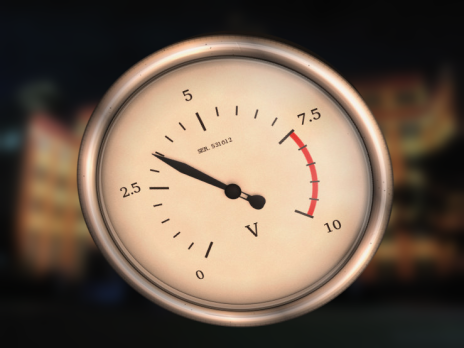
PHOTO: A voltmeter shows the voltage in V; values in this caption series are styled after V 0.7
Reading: V 3.5
